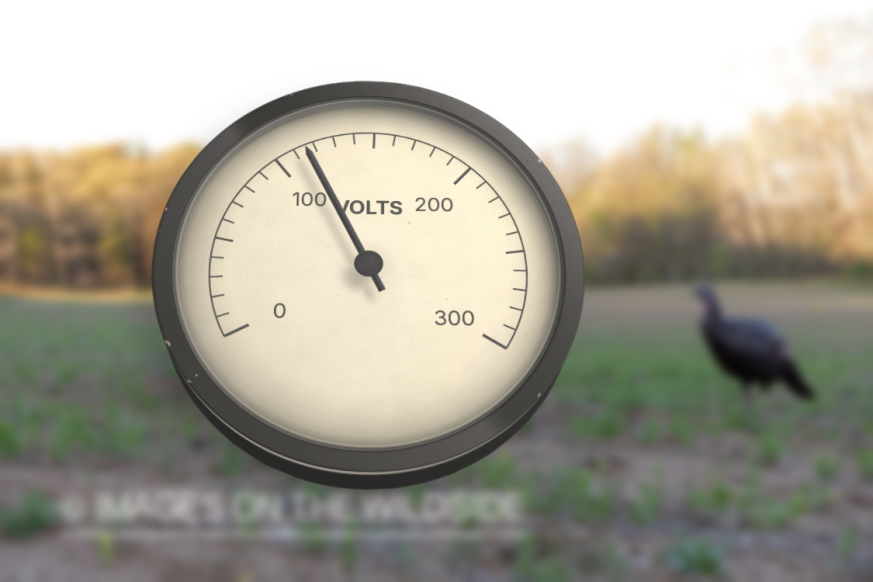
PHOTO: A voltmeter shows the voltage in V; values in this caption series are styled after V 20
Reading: V 115
